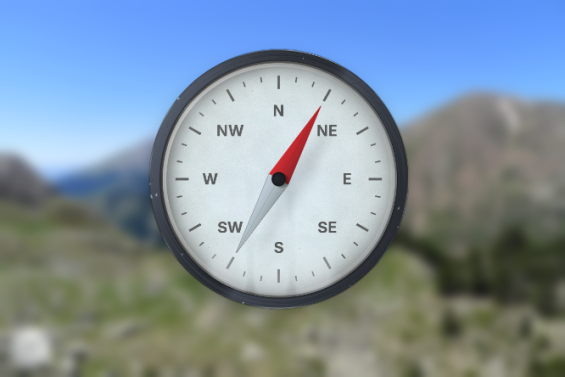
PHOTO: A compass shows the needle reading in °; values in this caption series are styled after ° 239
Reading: ° 30
